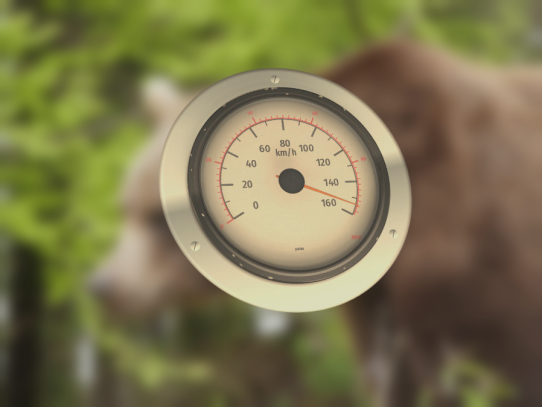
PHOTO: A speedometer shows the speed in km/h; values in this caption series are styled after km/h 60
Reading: km/h 155
